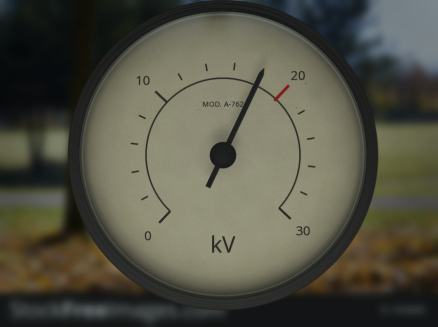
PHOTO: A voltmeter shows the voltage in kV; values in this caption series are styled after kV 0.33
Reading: kV 18
